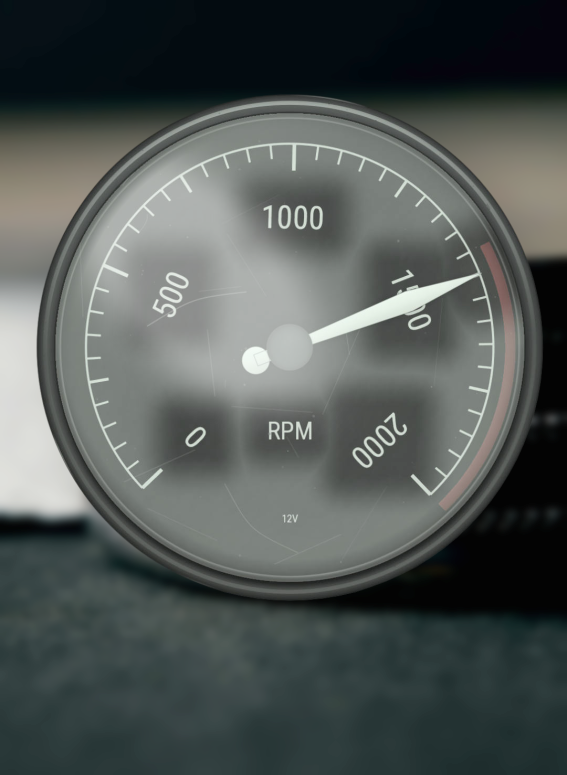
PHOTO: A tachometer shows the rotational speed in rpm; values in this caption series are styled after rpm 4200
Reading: rpm 1500
